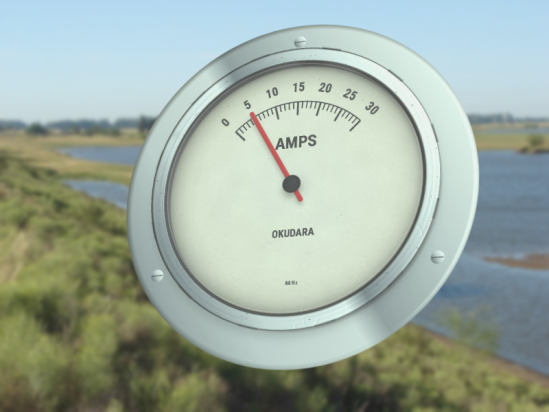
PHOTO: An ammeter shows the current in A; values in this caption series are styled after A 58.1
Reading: A 5
